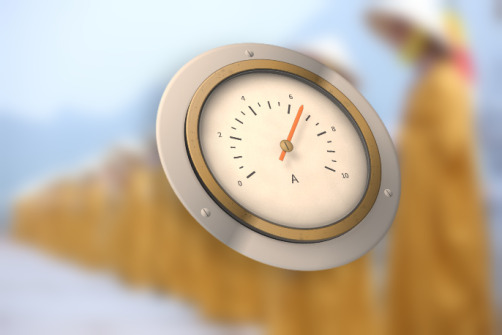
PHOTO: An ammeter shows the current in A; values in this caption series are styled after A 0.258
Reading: A 6.5
